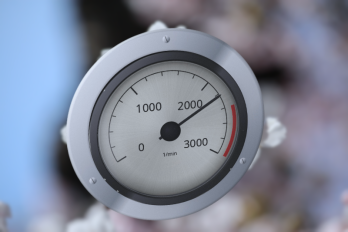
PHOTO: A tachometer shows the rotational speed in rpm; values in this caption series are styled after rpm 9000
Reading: rpm 2200
